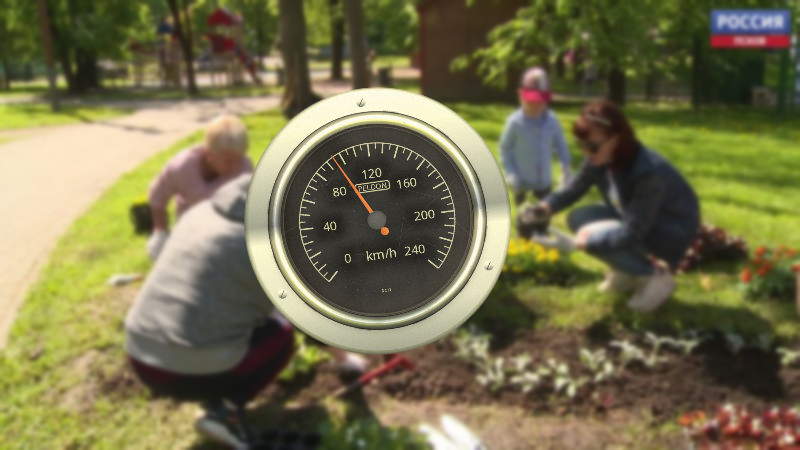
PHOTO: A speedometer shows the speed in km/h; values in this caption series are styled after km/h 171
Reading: km/h 95
